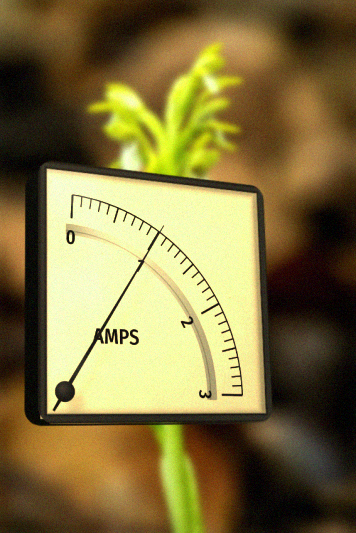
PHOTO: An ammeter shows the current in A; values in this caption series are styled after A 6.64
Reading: A 1
